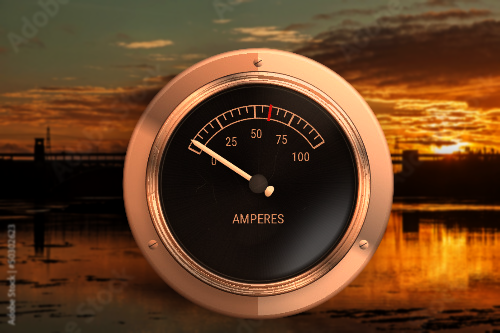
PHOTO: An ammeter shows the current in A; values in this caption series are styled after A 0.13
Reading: A 5
